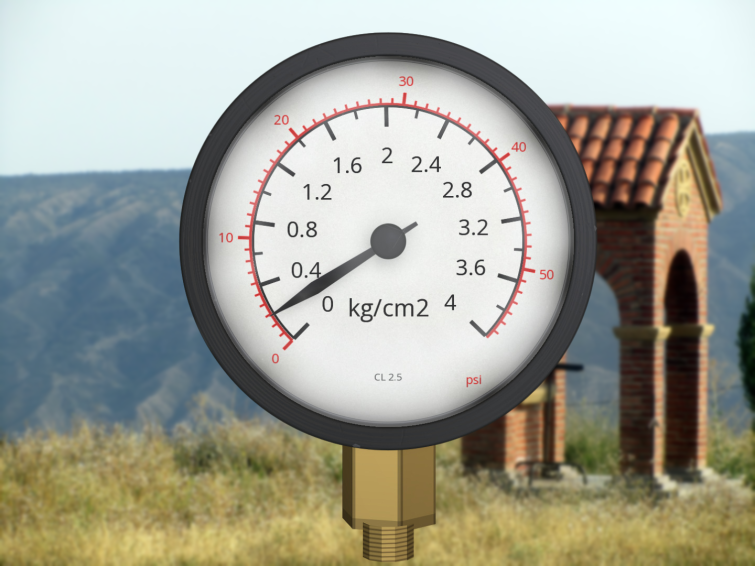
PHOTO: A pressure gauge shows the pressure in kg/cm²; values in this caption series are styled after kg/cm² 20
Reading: kg/cm² 0.2
